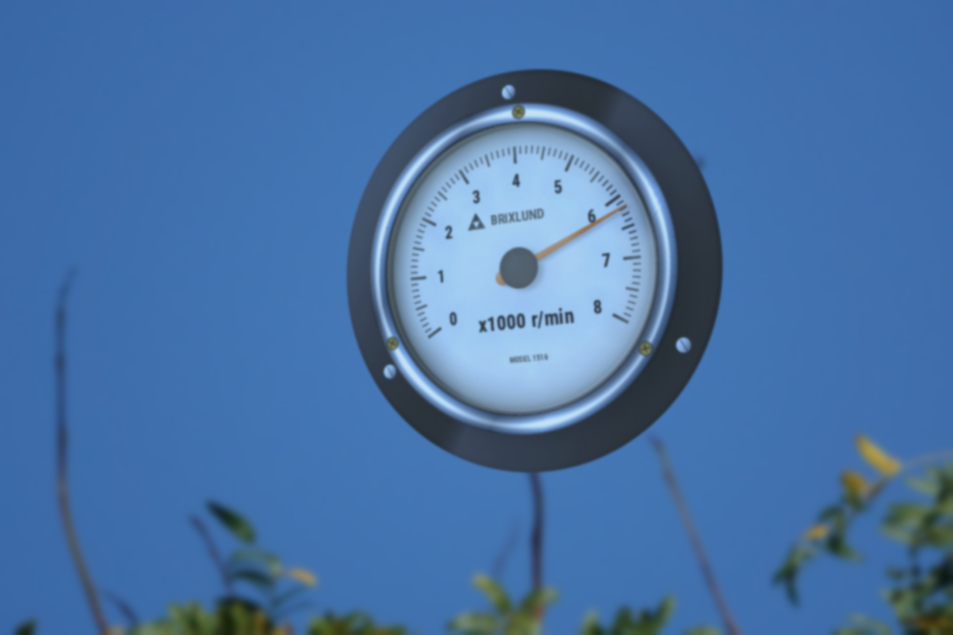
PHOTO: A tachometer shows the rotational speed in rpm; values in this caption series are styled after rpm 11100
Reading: rpm 6200
